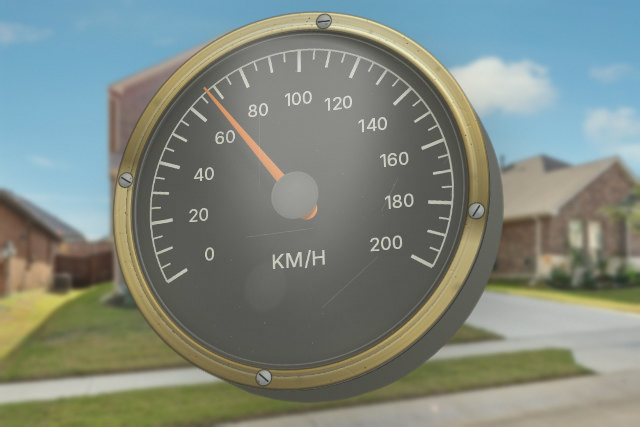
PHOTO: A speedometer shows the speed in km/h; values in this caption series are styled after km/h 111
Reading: km/h 67.5
